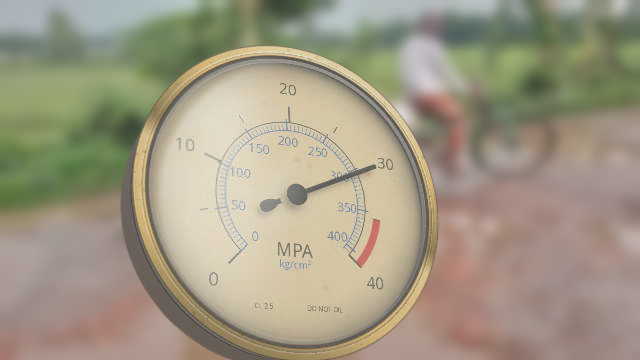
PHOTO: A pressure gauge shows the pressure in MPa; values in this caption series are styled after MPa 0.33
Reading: MPa 30
